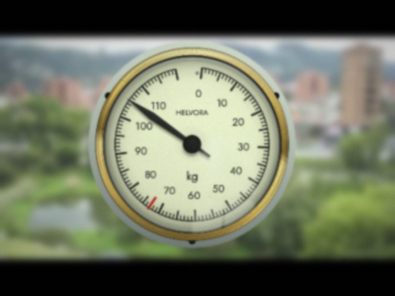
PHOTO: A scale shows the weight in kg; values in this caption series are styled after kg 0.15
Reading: kg 105
